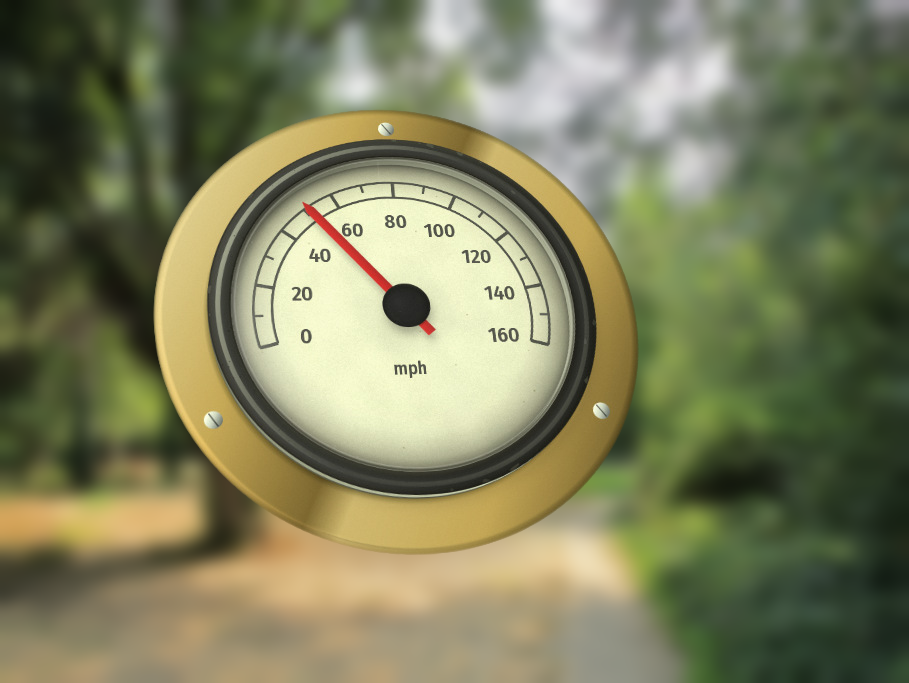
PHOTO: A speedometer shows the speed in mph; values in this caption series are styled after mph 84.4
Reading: mph 50
